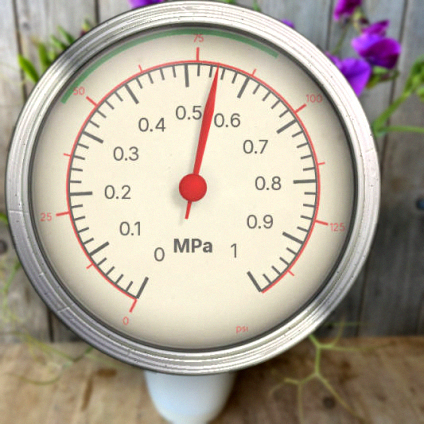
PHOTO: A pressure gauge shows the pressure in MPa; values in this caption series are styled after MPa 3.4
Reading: MPa 0.55
